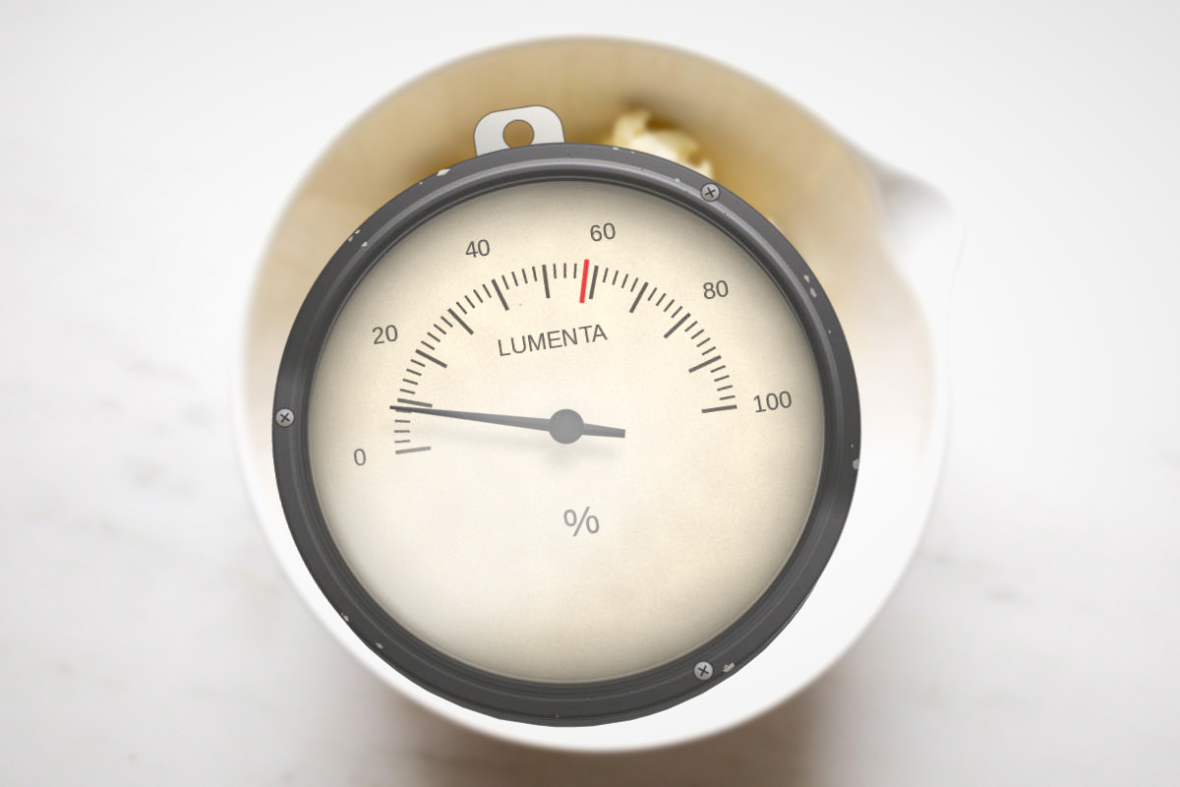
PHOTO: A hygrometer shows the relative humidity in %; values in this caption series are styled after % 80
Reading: % 8
